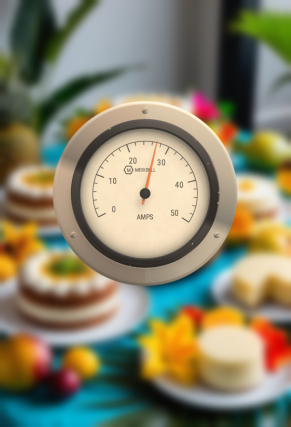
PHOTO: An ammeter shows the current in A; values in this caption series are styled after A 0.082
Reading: A 27
